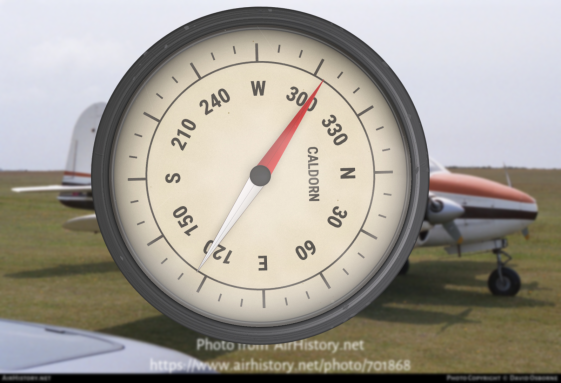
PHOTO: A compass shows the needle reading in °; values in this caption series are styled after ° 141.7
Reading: ° 305
